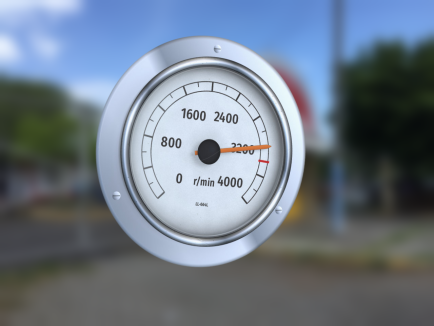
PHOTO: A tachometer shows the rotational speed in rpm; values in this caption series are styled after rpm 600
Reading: rpm 3200
